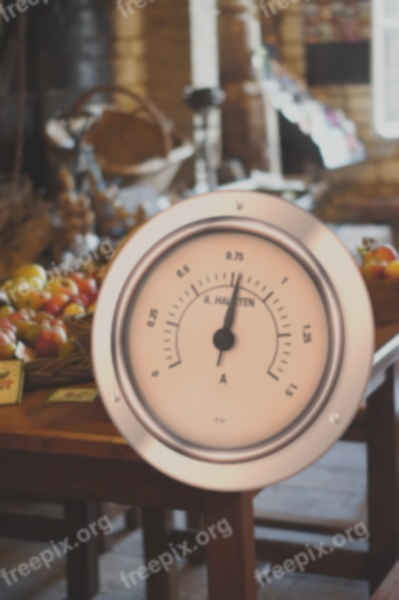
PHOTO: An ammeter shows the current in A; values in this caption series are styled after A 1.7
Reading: A 0.8
